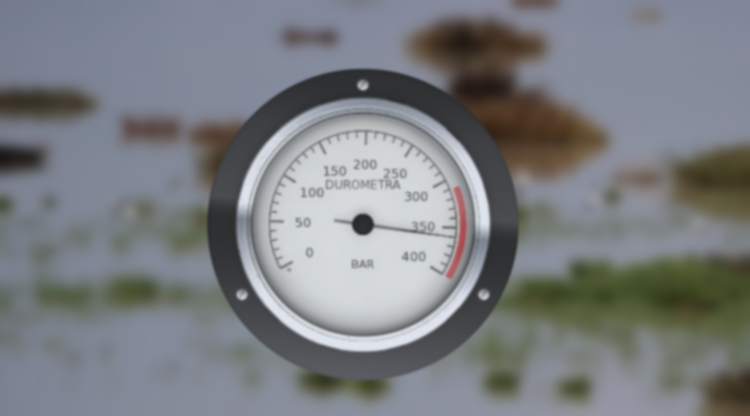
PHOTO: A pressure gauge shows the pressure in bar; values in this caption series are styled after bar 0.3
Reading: bar 360
